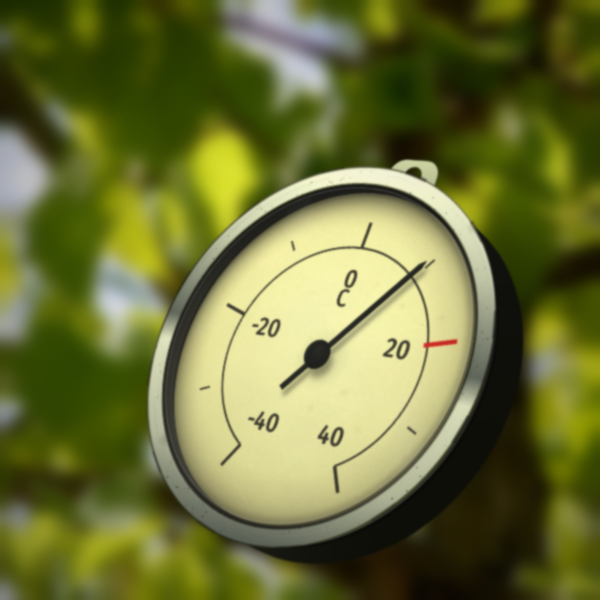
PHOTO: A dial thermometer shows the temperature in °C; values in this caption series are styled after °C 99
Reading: °C 10
